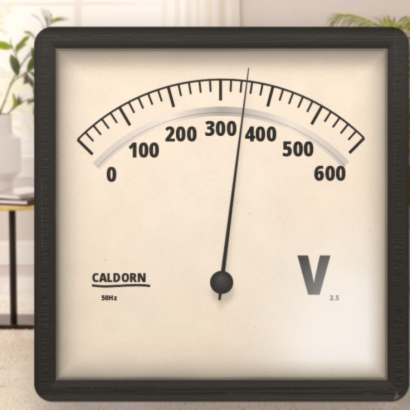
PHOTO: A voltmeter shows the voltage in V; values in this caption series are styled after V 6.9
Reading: V 350
